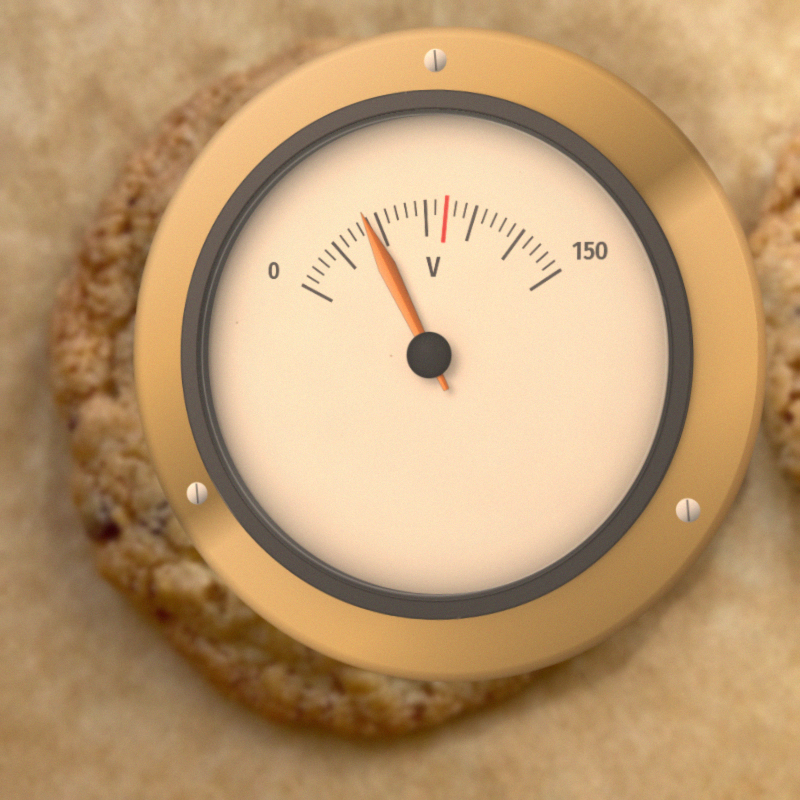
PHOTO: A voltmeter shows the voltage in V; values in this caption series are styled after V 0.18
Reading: V 45
